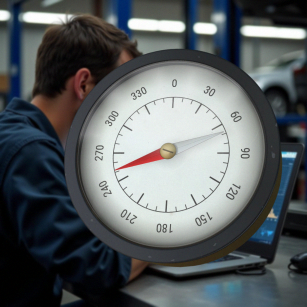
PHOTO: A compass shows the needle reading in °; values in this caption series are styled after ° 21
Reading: ° 250
